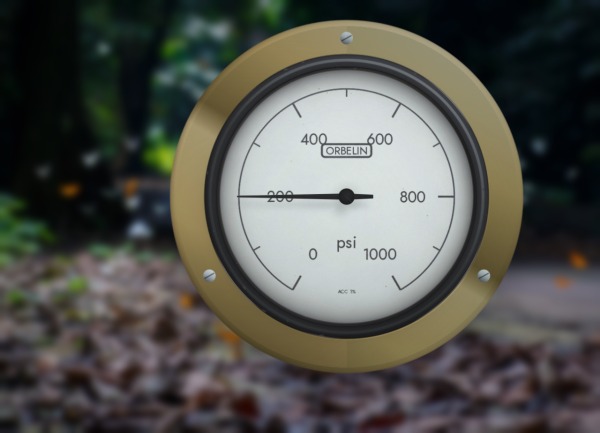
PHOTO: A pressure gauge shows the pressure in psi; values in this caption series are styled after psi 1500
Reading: psi 200
